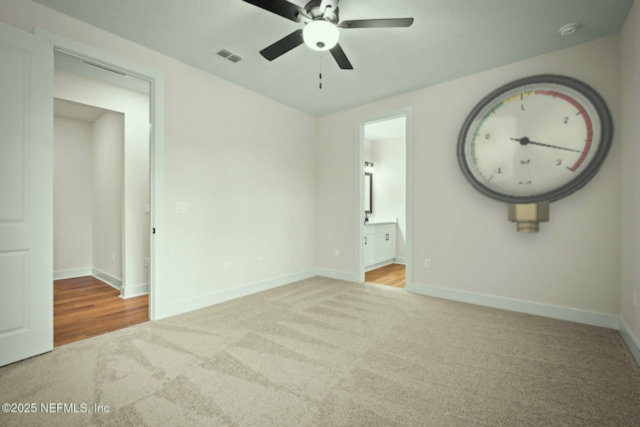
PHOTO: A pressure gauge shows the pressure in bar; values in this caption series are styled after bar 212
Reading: bar 2.7
